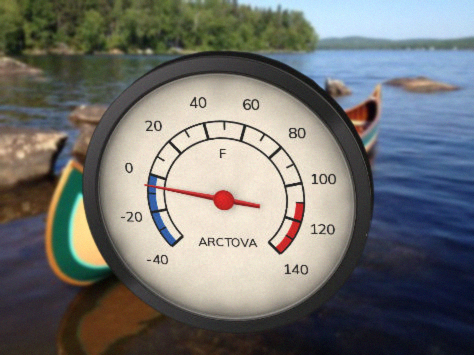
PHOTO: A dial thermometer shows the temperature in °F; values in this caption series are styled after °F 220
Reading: °F -5
